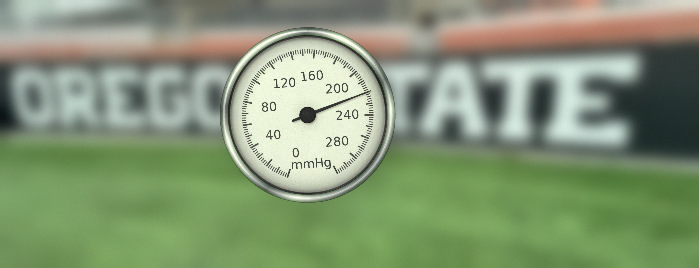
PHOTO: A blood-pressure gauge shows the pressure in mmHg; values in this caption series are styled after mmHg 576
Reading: mmHg 220
